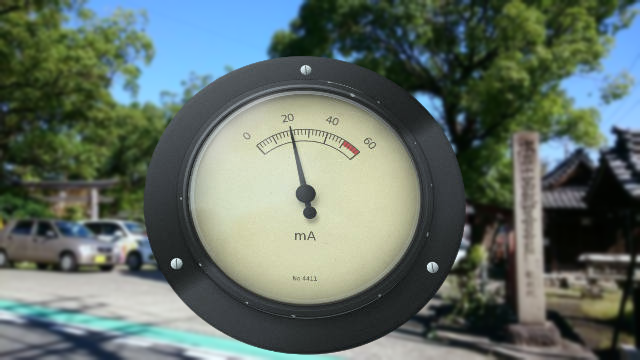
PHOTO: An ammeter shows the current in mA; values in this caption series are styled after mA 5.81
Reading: mA 20
